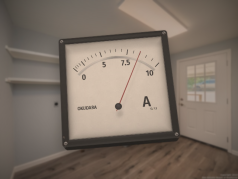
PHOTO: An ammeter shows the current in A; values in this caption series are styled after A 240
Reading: A 8.5
